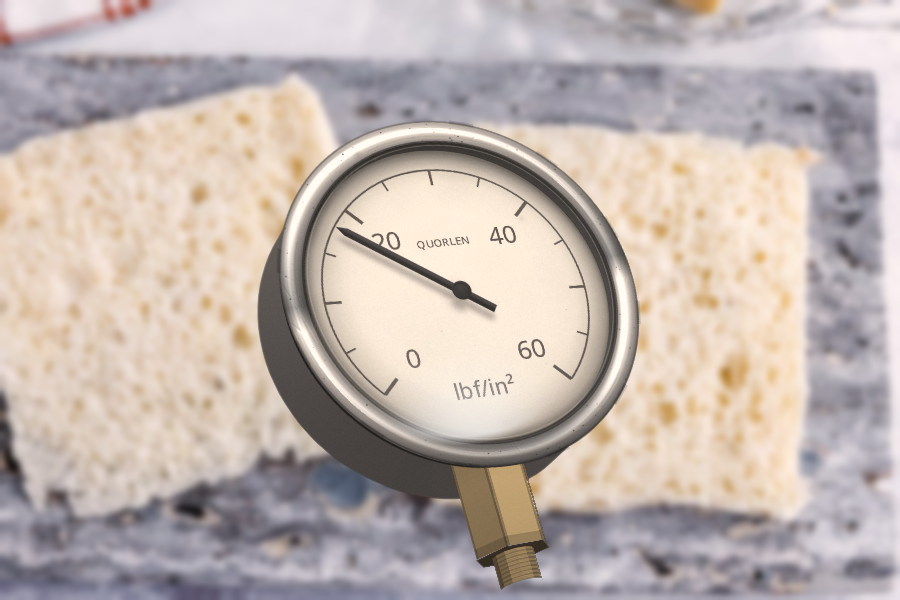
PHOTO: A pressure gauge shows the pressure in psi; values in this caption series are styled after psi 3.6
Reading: psi 17.5
